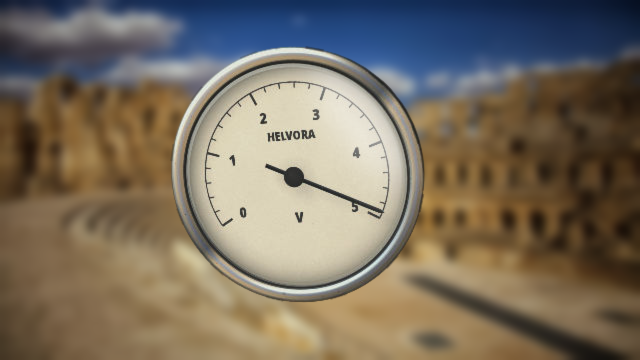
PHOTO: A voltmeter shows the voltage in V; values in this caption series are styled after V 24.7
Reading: V 4.9
